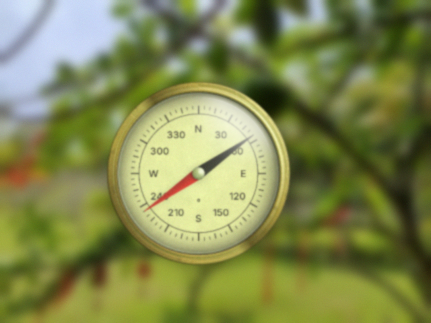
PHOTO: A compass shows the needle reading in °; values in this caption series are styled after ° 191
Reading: ° 235
